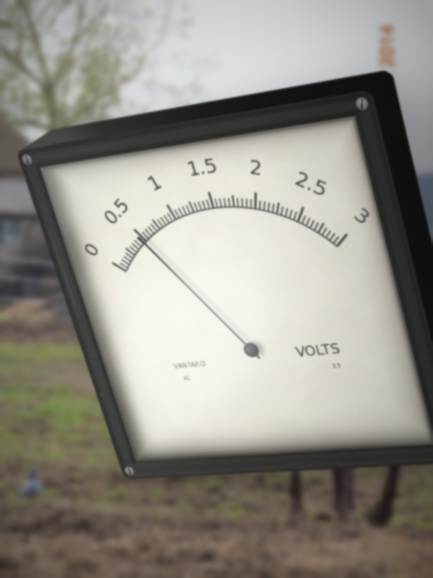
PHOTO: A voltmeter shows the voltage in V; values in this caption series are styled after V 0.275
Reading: V 0.5
